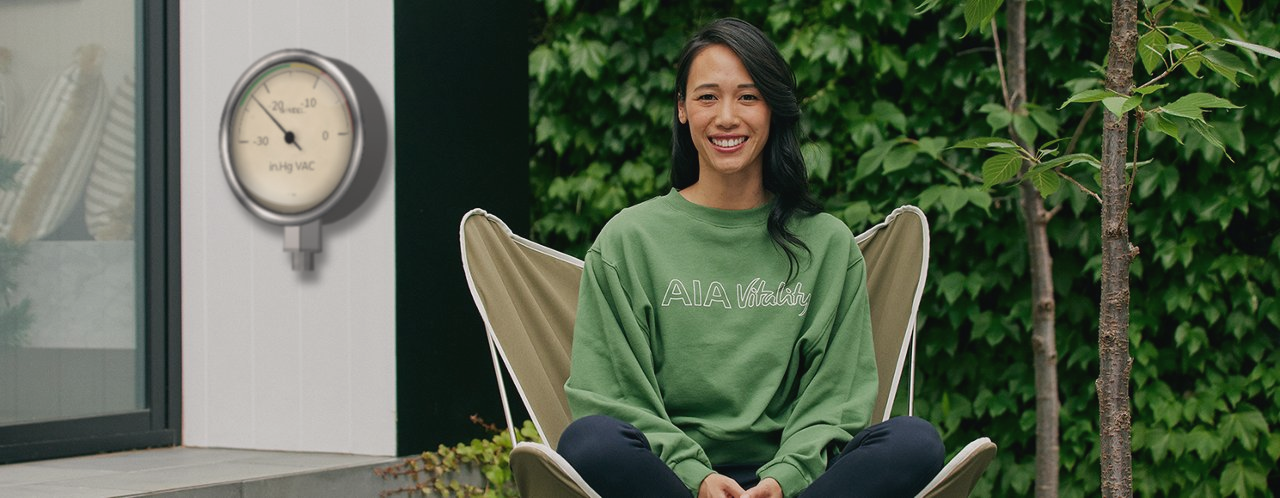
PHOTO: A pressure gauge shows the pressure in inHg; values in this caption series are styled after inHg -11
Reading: inHg -22.5
